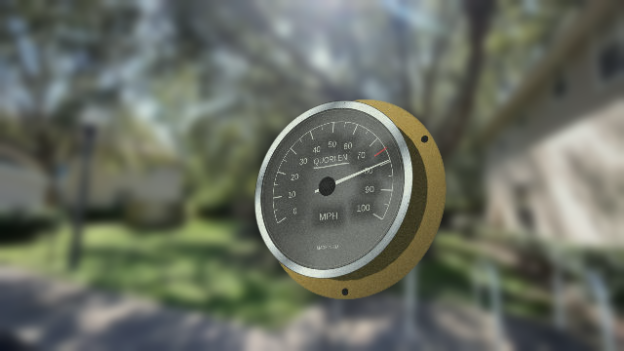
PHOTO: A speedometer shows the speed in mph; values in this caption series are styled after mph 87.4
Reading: mph 80
